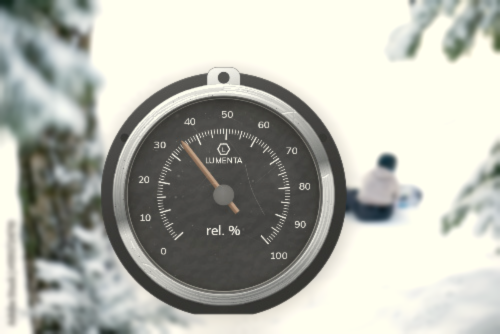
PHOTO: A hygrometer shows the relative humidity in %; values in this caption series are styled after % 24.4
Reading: % 35
